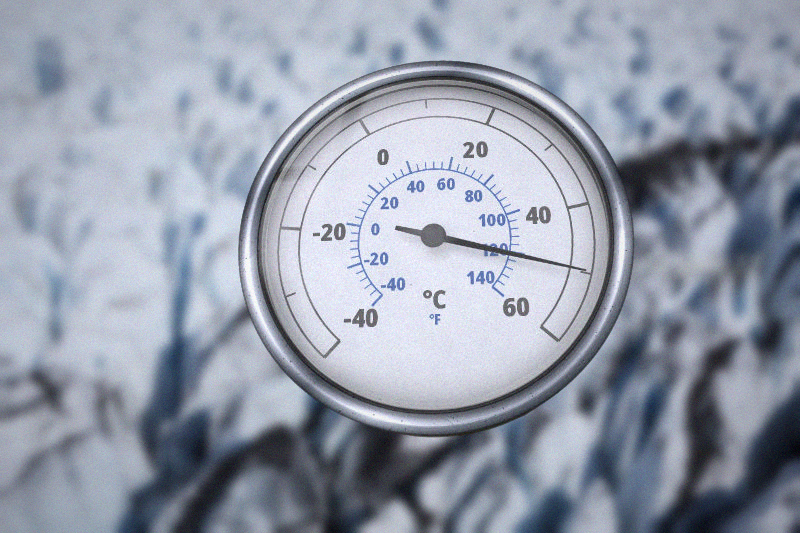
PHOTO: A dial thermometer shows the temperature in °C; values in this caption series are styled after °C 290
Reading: °C 50
